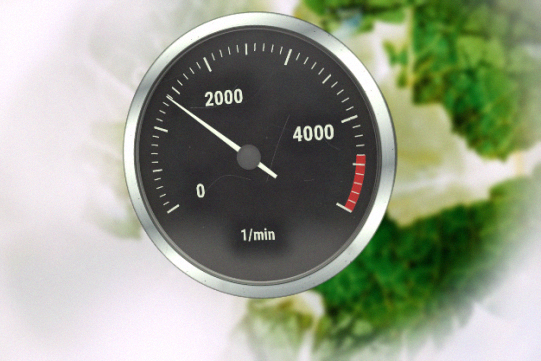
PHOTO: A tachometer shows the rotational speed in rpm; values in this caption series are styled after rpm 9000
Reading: rpm 1400
